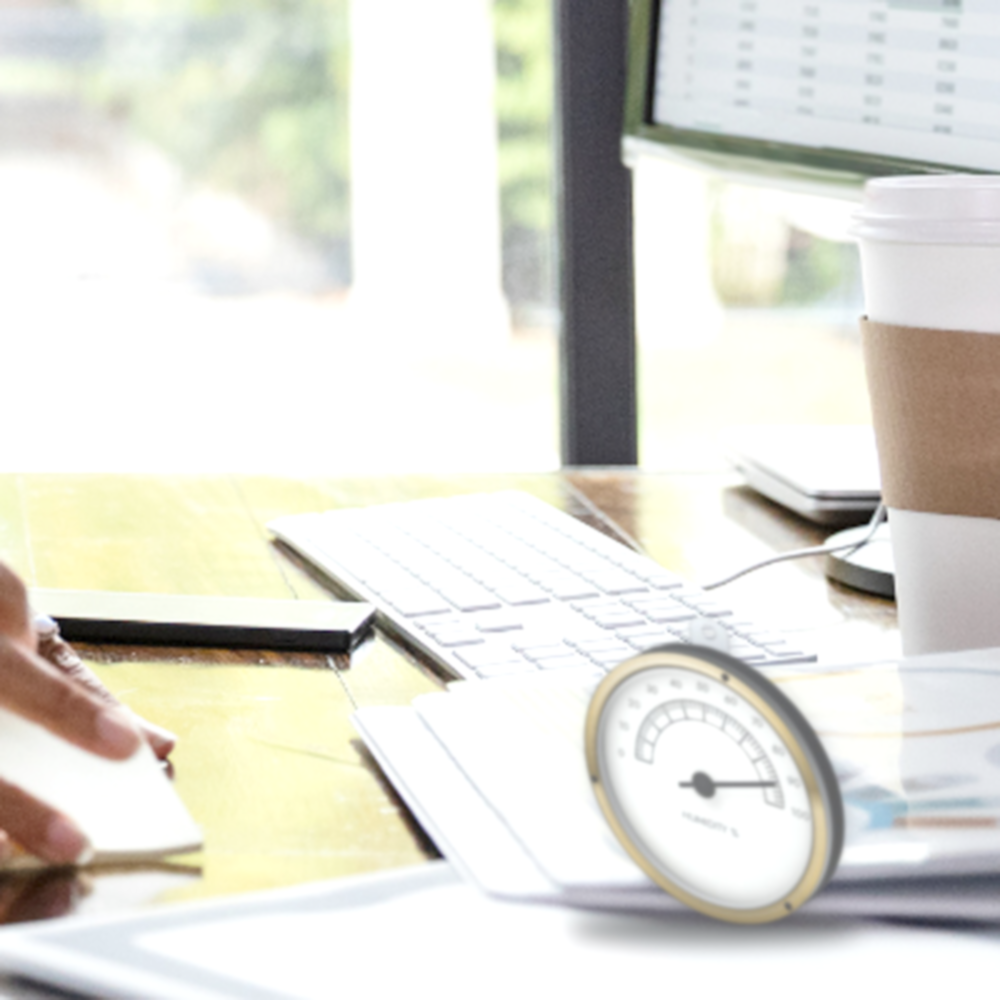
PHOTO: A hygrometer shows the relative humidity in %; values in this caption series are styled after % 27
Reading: % 90
